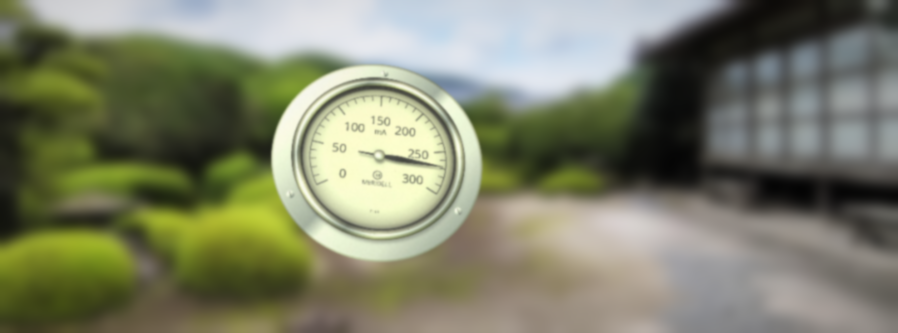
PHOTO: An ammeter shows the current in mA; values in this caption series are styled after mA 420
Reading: mA 270
